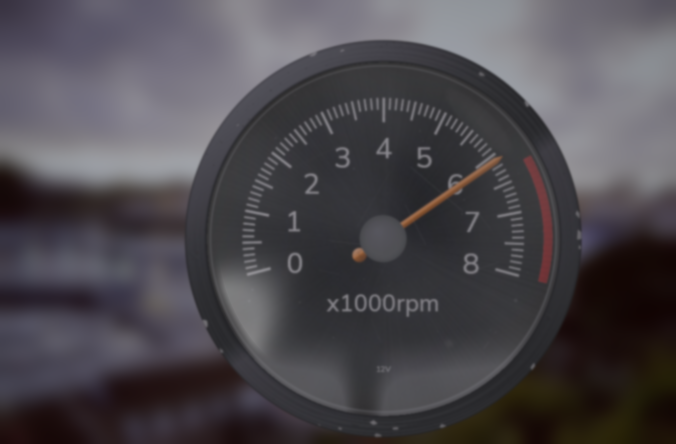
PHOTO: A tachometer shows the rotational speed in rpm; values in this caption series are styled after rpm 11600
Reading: rpm 6100
